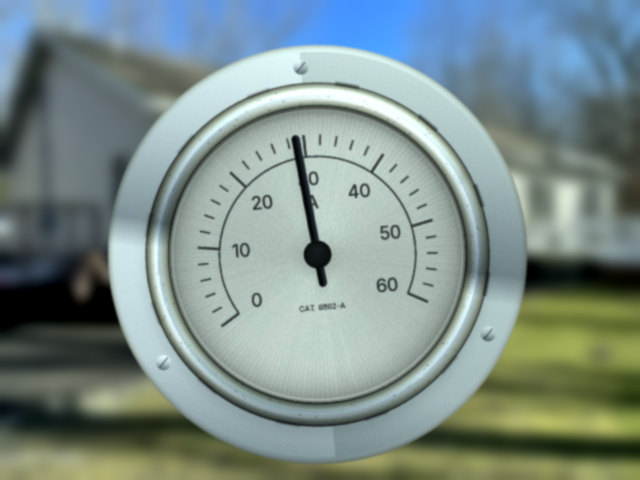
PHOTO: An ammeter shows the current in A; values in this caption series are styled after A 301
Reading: A 29
